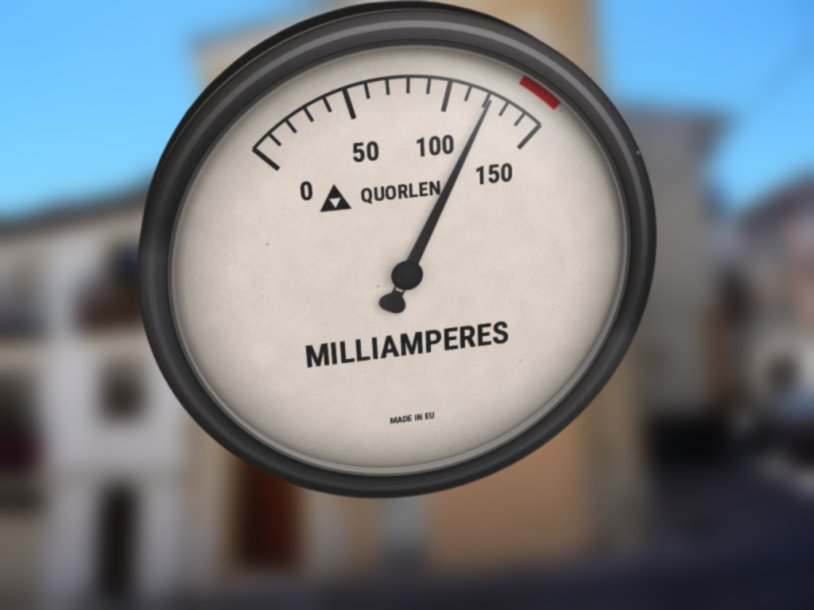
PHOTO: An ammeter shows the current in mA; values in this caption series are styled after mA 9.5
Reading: mA 120
